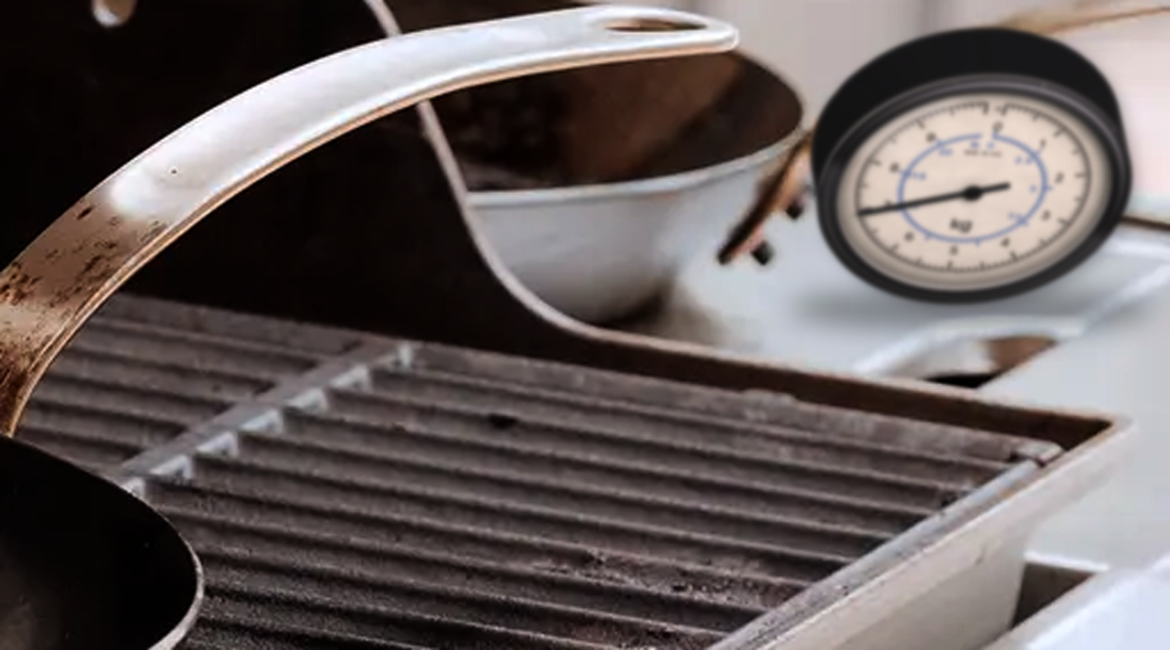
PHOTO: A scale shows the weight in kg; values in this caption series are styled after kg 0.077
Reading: kg 7
